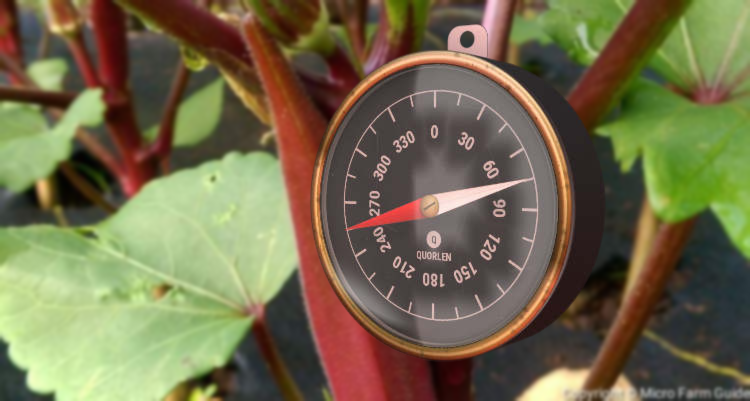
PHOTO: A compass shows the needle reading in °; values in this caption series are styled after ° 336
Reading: ° 255
